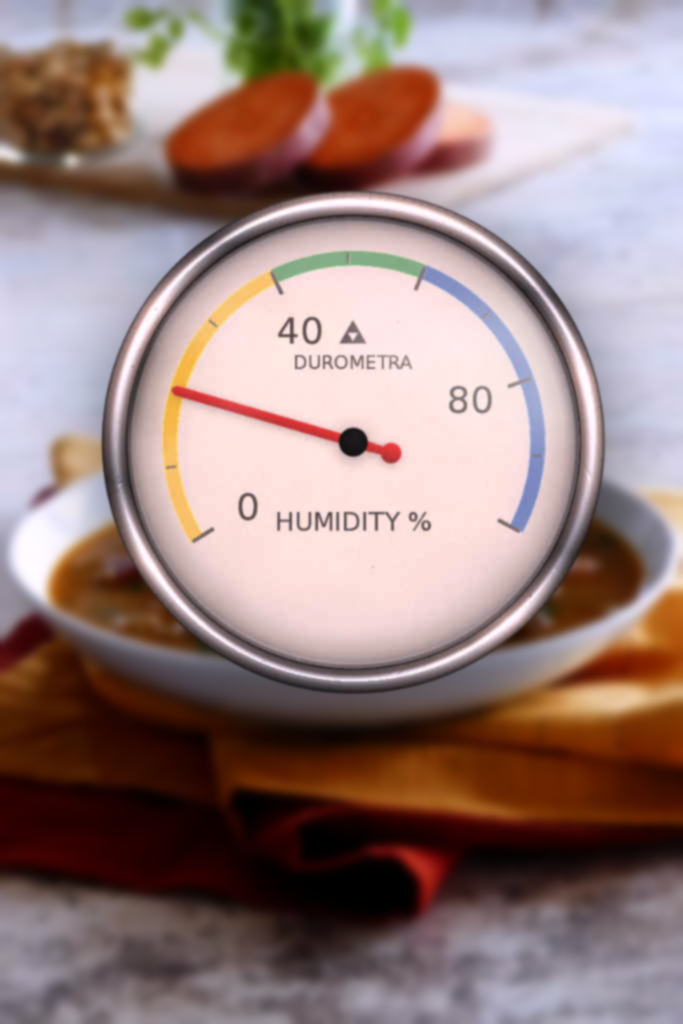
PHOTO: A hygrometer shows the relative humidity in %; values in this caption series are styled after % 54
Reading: % 20
